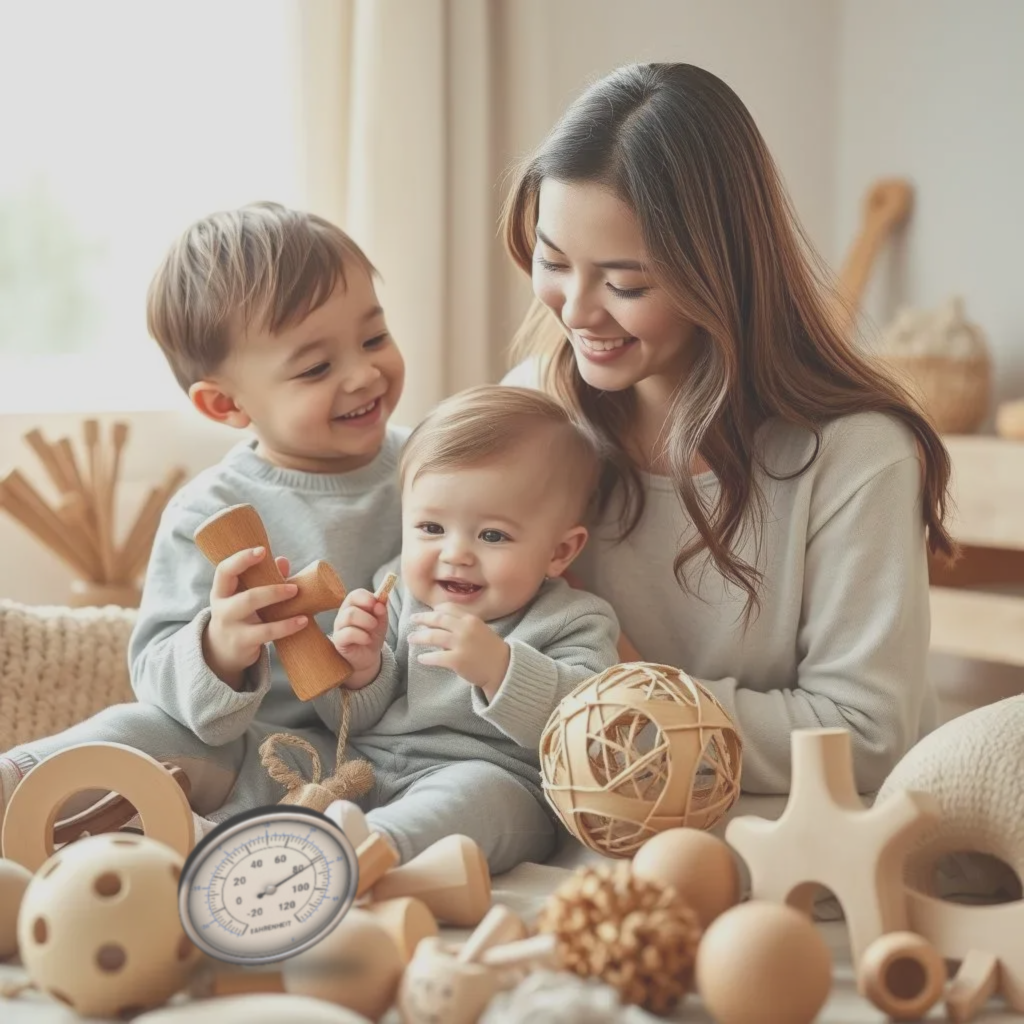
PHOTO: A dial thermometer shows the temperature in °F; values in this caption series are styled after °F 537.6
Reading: °F 80
